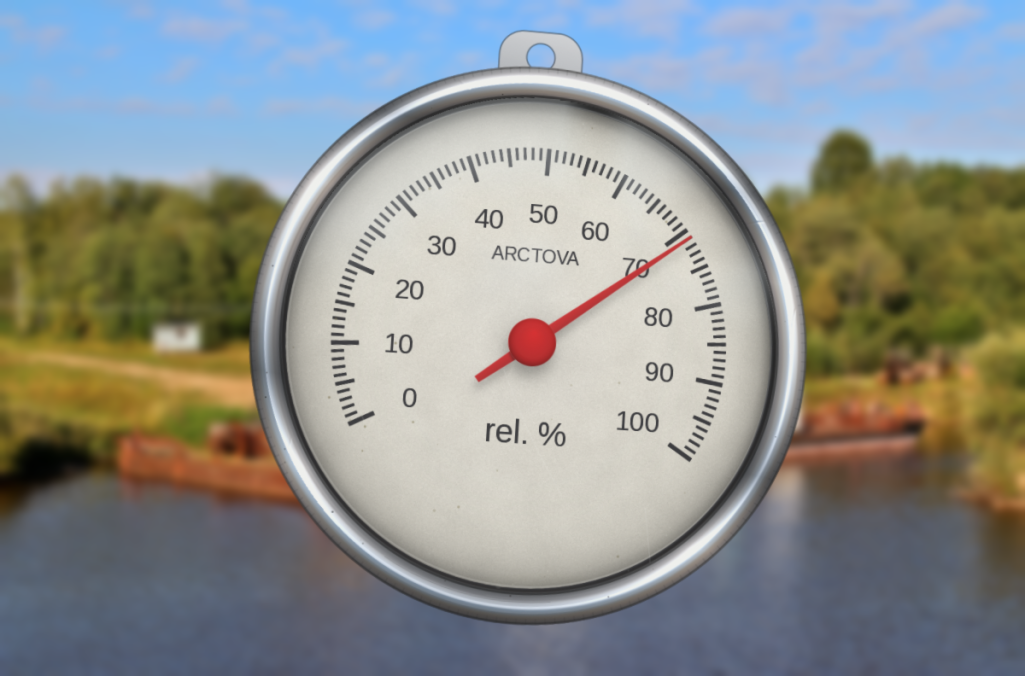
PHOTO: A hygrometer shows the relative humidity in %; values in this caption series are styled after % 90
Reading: % 71
